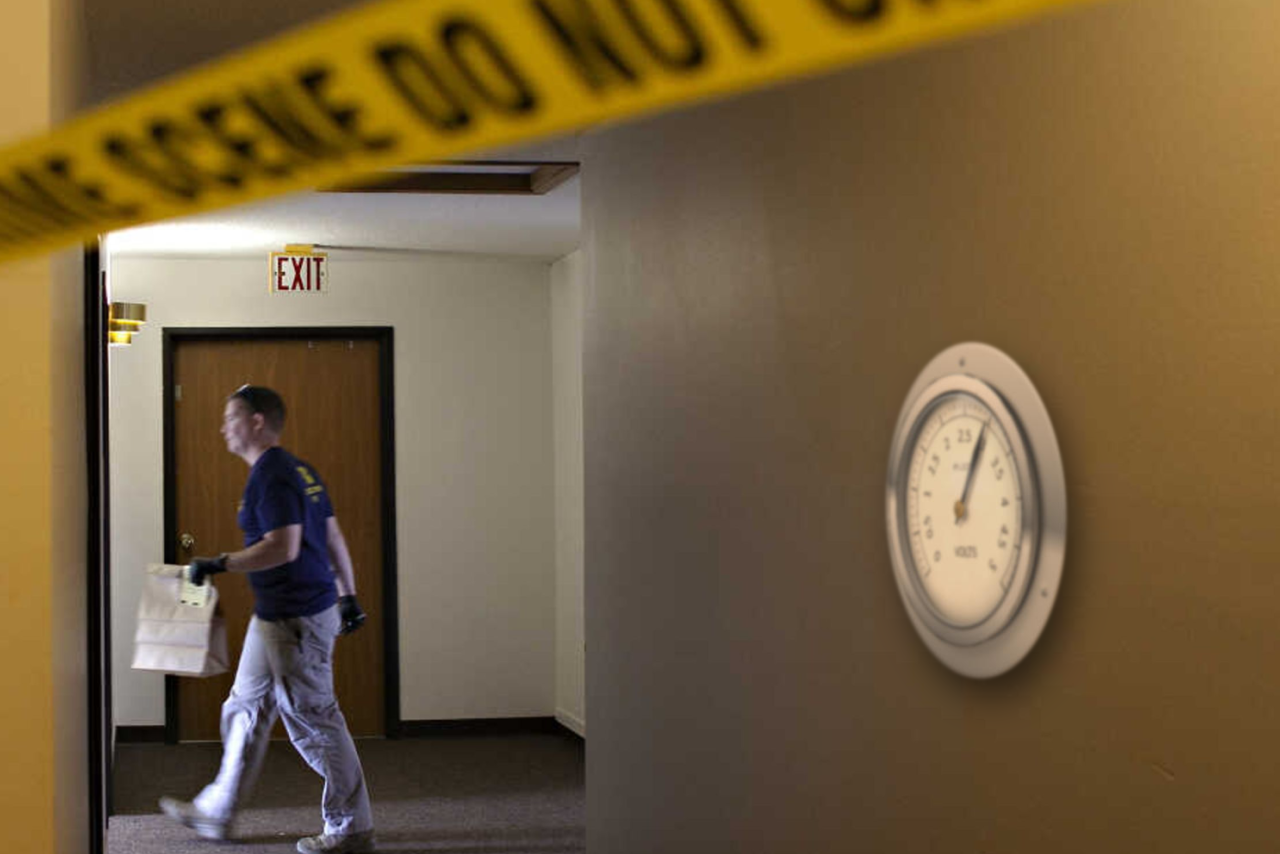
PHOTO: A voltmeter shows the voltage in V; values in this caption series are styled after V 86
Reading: V 3
